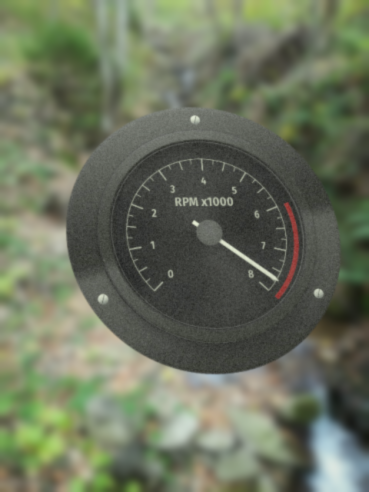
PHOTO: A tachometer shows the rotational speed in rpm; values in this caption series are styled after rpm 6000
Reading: rpm 7750
